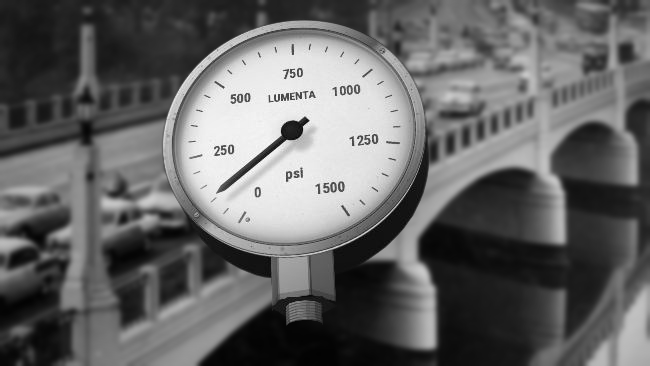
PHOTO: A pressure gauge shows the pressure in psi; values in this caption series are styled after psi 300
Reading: psi 100
